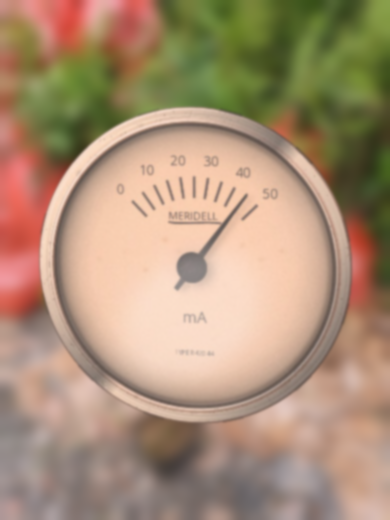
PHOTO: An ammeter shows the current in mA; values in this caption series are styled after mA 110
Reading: mA 45
